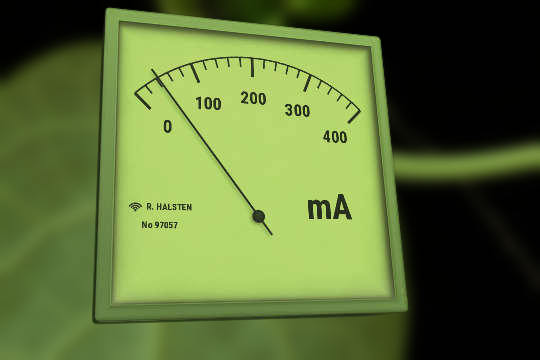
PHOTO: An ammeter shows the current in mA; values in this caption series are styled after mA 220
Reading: mA 40
